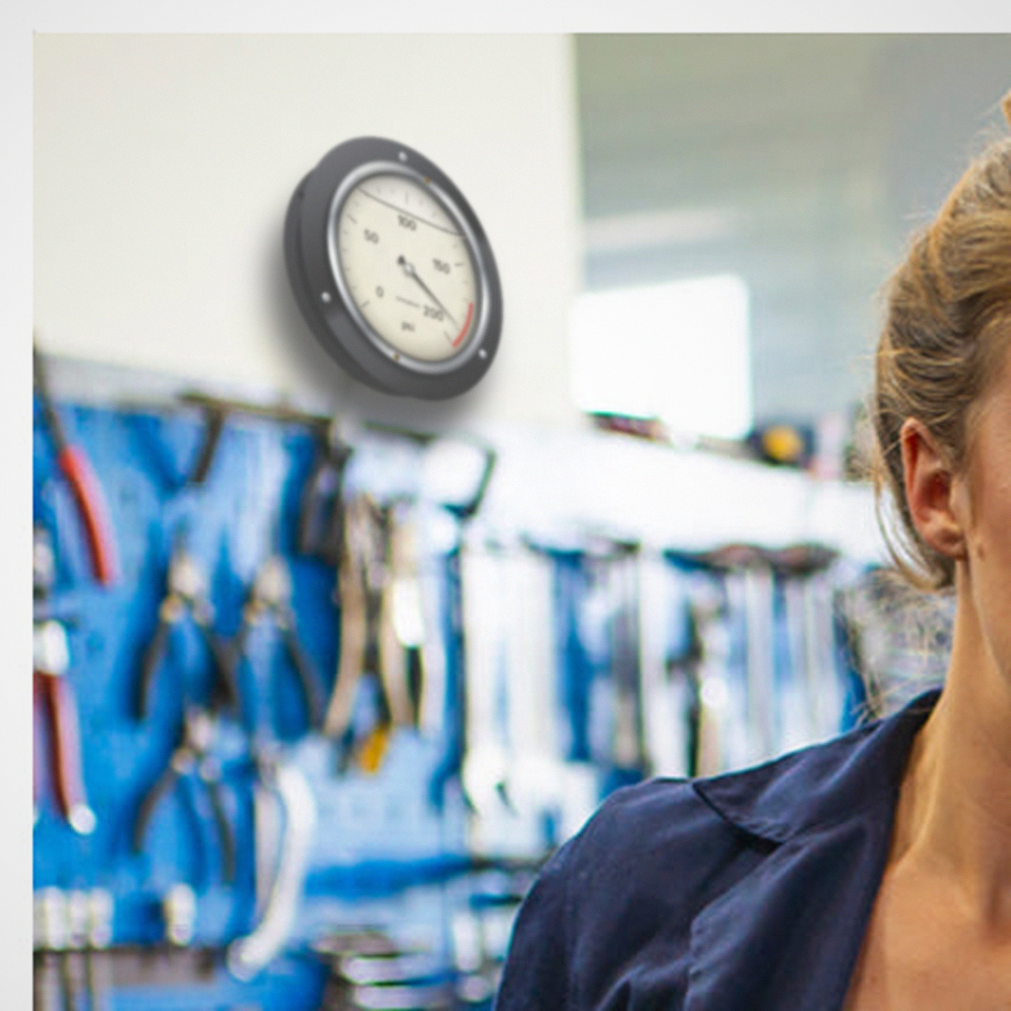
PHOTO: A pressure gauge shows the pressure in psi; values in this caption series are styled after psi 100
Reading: psi 190
